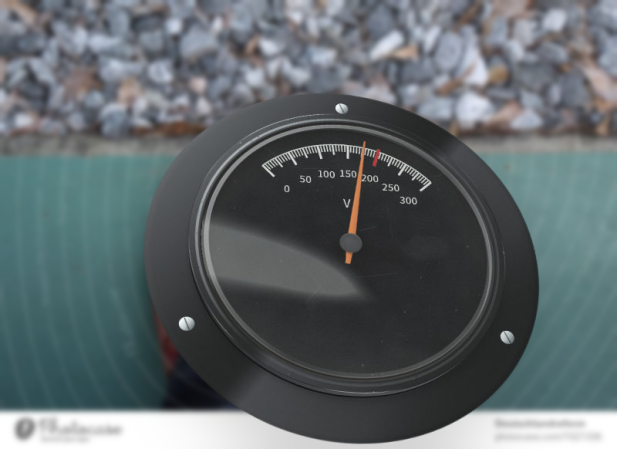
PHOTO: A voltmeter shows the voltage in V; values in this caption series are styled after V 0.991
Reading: V 175
